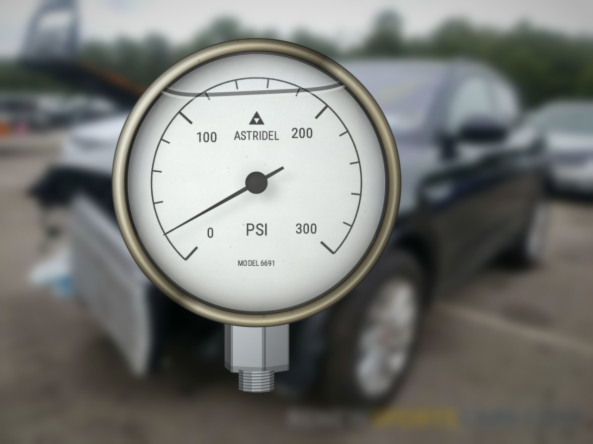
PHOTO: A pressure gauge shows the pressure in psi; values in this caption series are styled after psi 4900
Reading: psi 20
